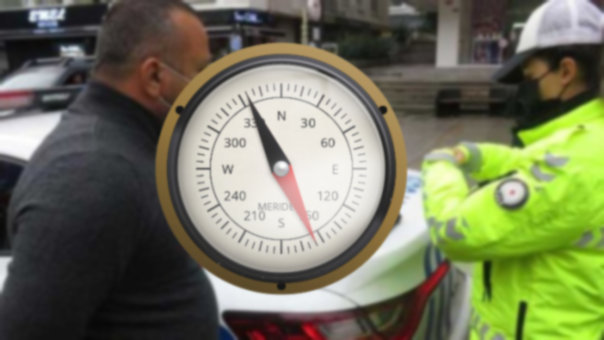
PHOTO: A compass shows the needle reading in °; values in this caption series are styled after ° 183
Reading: ° 155
